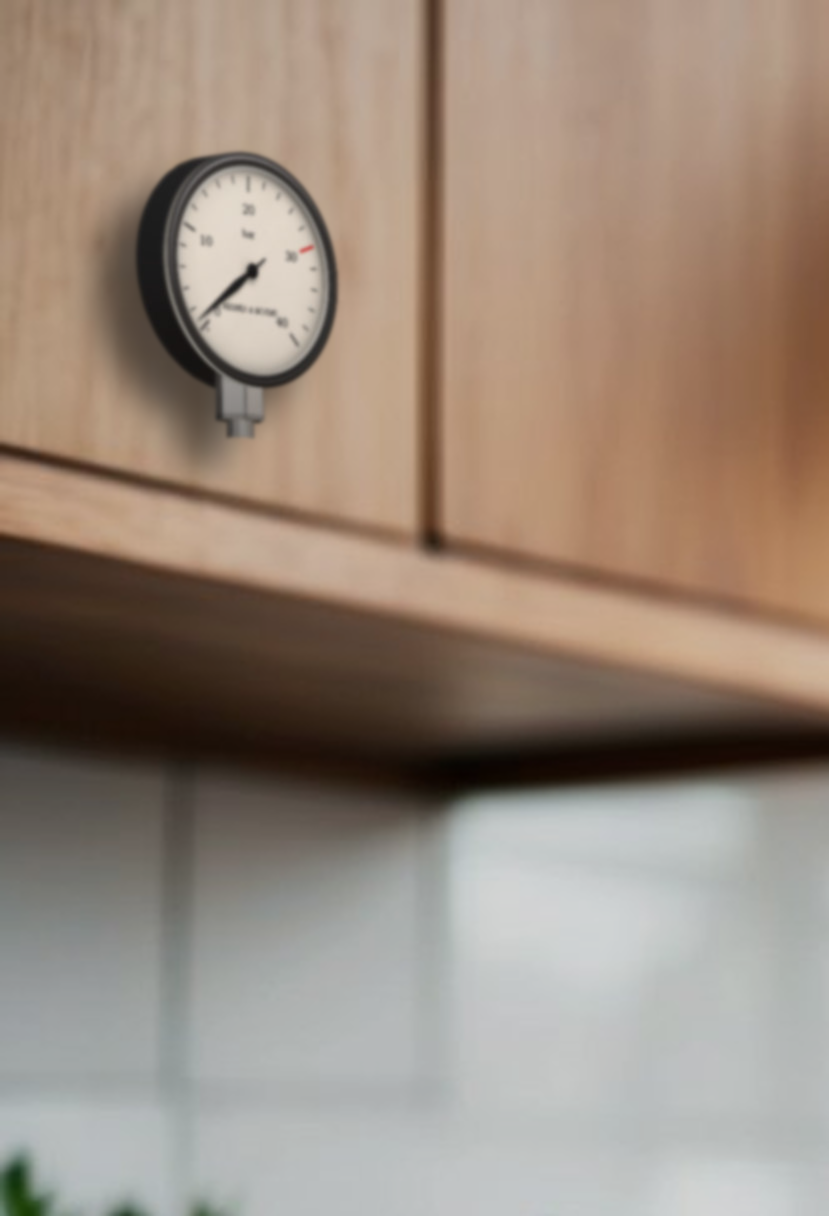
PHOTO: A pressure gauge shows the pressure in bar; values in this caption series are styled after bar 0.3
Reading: bar 1
